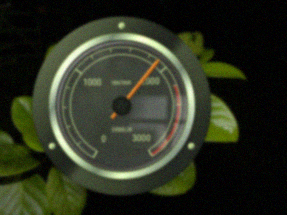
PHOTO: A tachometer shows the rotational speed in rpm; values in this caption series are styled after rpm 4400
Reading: rpm 1900
